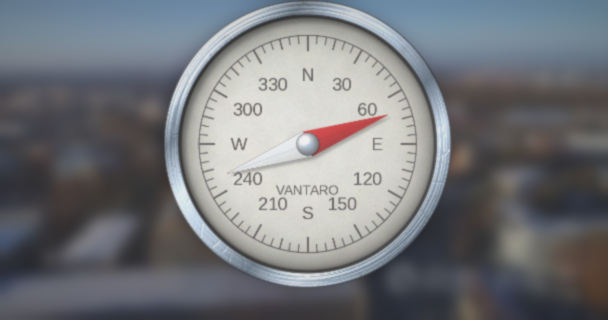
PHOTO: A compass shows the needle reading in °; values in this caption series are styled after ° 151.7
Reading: ° 70
